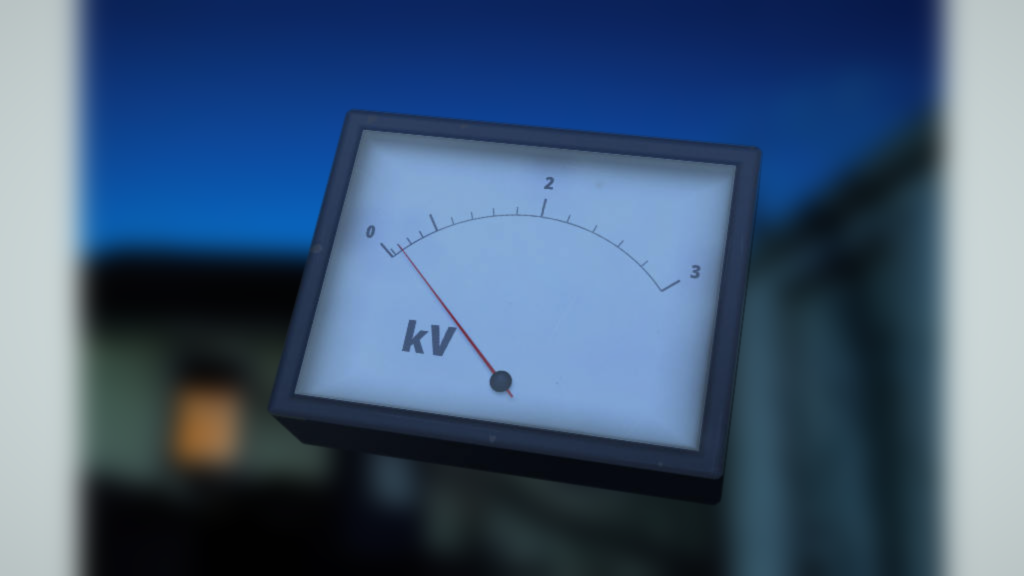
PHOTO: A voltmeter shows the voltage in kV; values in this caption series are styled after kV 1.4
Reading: kV 0.4
